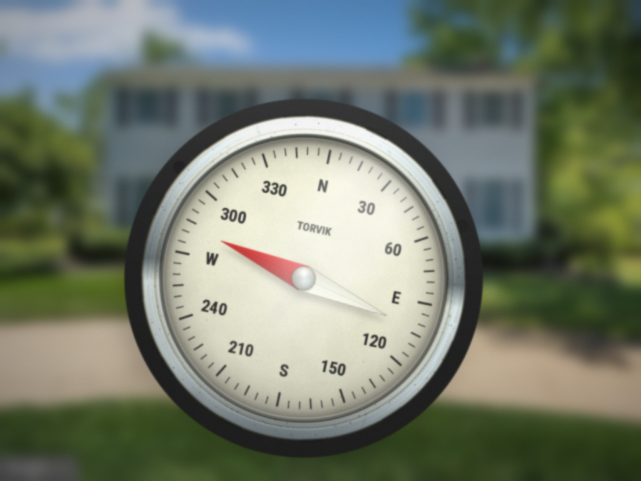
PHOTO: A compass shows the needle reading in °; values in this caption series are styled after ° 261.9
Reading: ° 282.5
